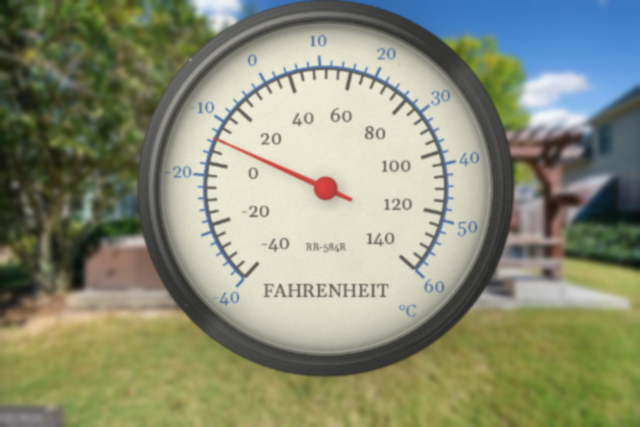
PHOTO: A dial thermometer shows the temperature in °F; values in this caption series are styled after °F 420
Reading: °F 8
